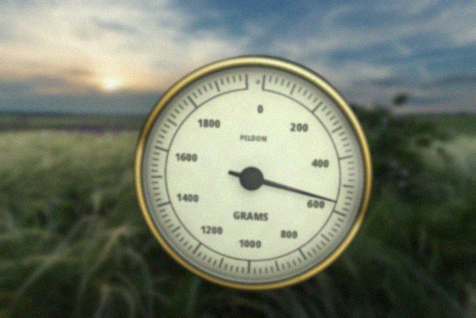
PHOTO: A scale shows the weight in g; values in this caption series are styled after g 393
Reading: g 560
